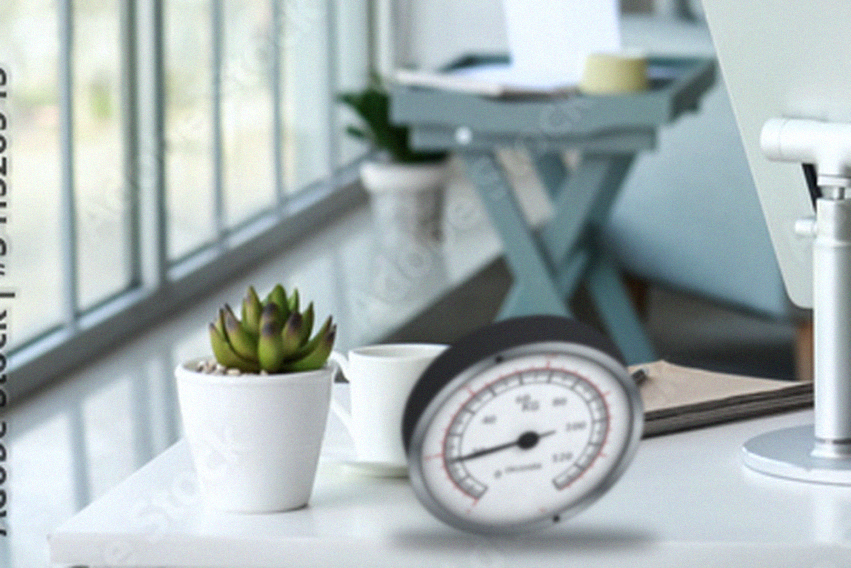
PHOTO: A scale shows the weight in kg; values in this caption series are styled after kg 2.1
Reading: kg 20
